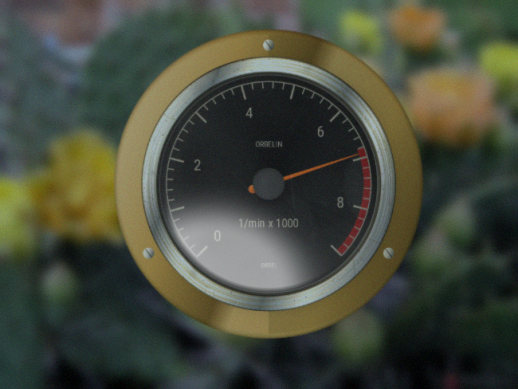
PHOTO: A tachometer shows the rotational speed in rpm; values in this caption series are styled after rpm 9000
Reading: rpm 6900
